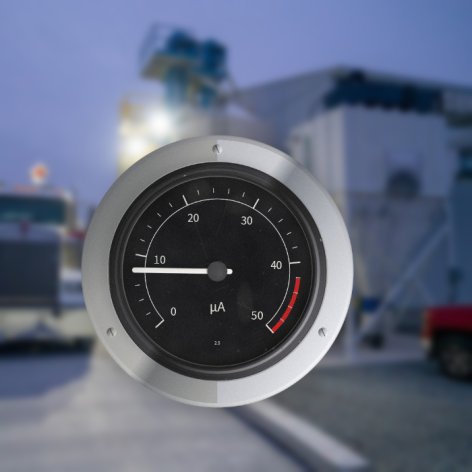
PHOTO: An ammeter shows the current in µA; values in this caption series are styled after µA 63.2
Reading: µA 8
